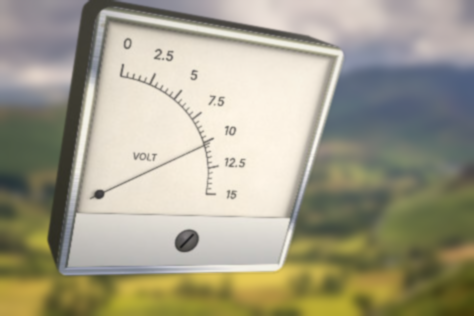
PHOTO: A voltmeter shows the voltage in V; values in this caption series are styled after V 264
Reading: V 10
